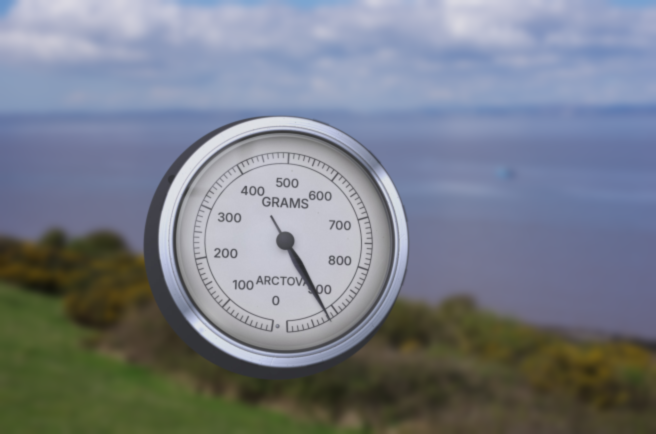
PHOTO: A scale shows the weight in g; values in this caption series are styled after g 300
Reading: g 920
